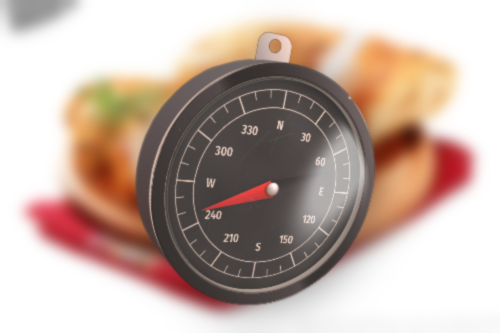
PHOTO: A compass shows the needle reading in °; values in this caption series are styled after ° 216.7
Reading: ° 250
